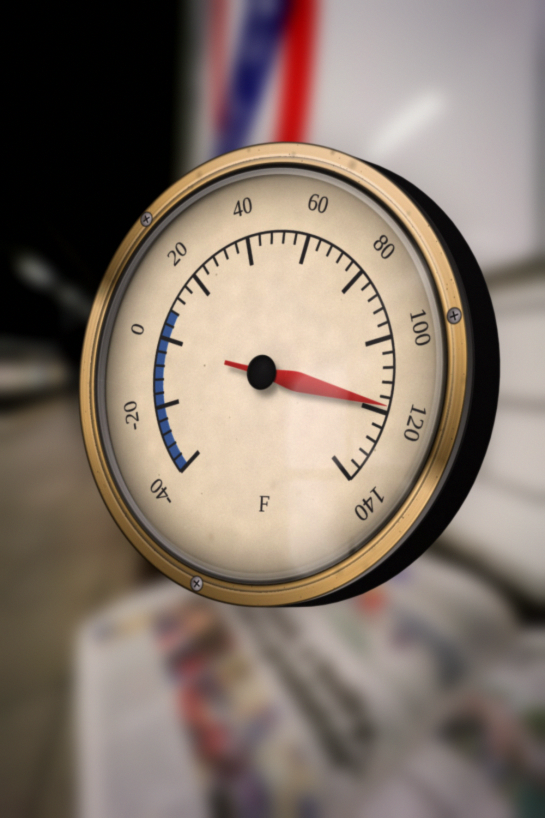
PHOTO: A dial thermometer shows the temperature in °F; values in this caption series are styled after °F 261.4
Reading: °F 118
